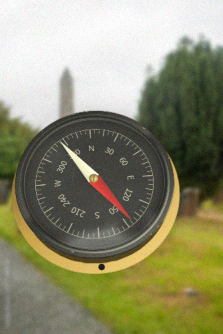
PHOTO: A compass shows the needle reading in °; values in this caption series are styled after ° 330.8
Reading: ° 145
